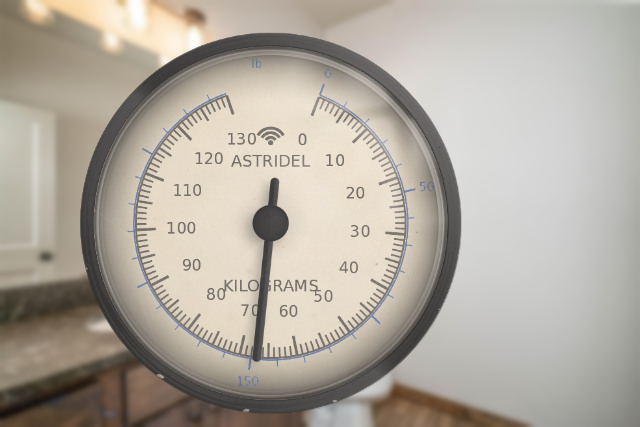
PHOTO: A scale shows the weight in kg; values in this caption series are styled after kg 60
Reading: kg 67
